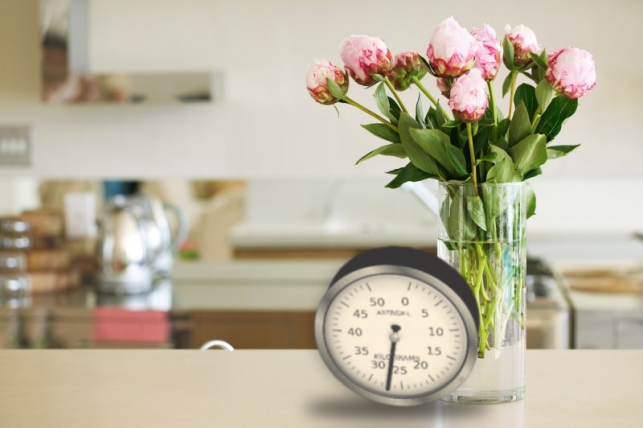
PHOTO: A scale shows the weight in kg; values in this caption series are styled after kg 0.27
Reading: kg 27
